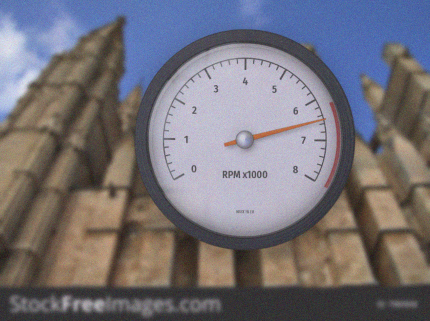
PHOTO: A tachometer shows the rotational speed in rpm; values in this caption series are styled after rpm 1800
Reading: rpm 6500
